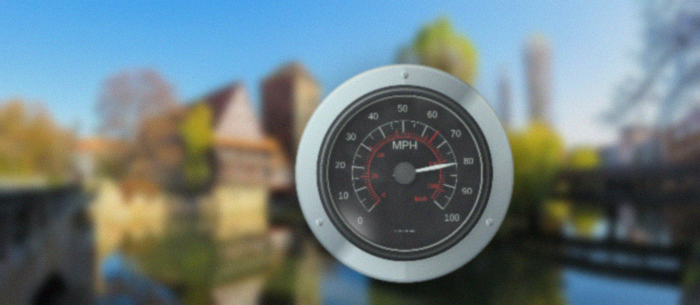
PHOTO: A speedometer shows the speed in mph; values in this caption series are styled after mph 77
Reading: mph 80
